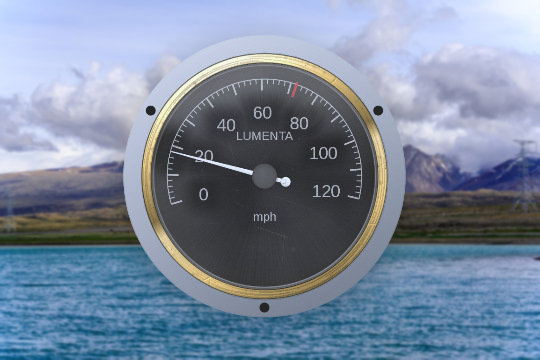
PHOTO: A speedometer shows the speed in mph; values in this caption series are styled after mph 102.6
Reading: mph 18
